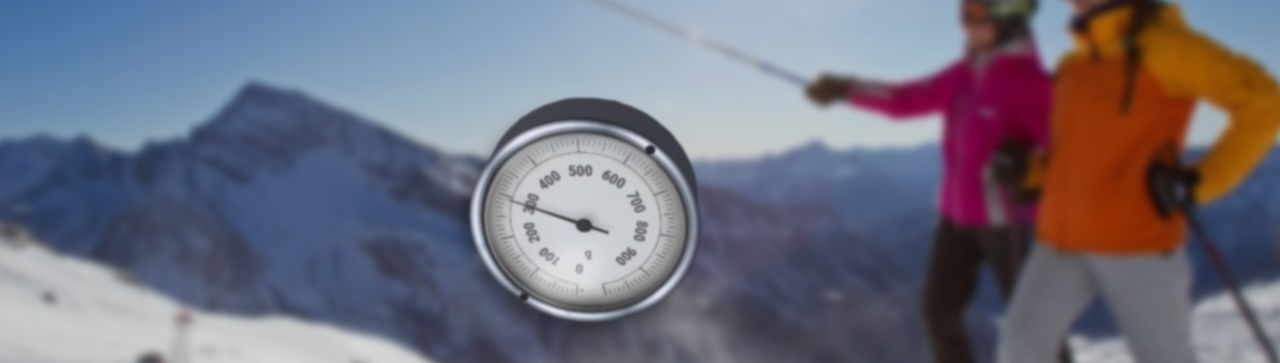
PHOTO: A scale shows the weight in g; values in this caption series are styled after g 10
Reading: g 300
